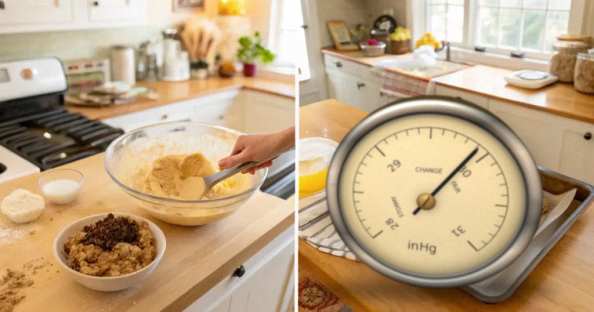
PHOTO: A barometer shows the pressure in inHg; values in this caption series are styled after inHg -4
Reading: inHg 29.9
